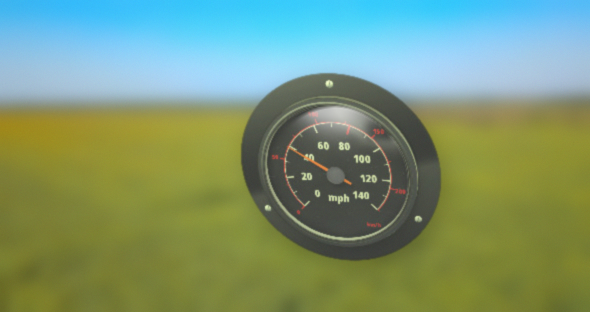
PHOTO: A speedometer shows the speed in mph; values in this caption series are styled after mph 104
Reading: mph 40
